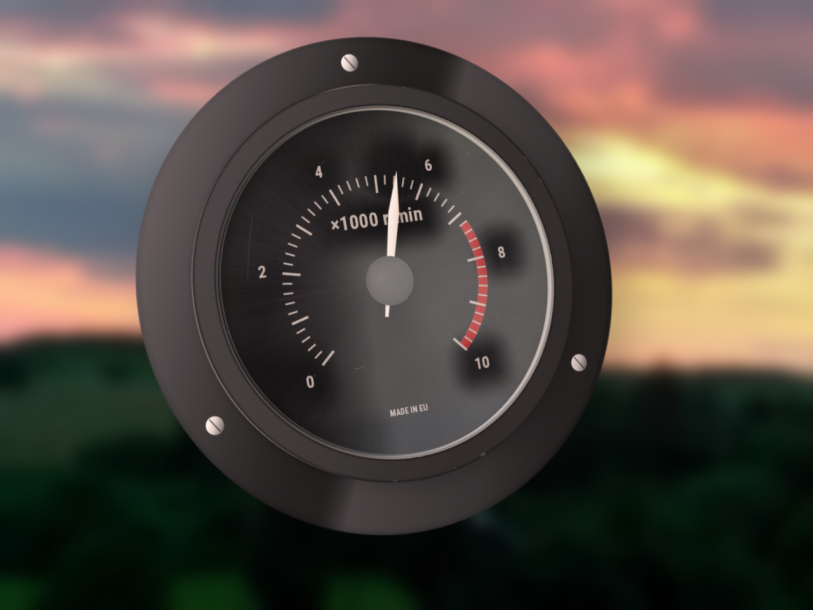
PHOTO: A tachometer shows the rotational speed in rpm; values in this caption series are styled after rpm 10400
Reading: rpm 5400
